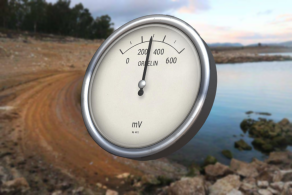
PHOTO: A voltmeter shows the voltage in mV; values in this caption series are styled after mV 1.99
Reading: mV 300
